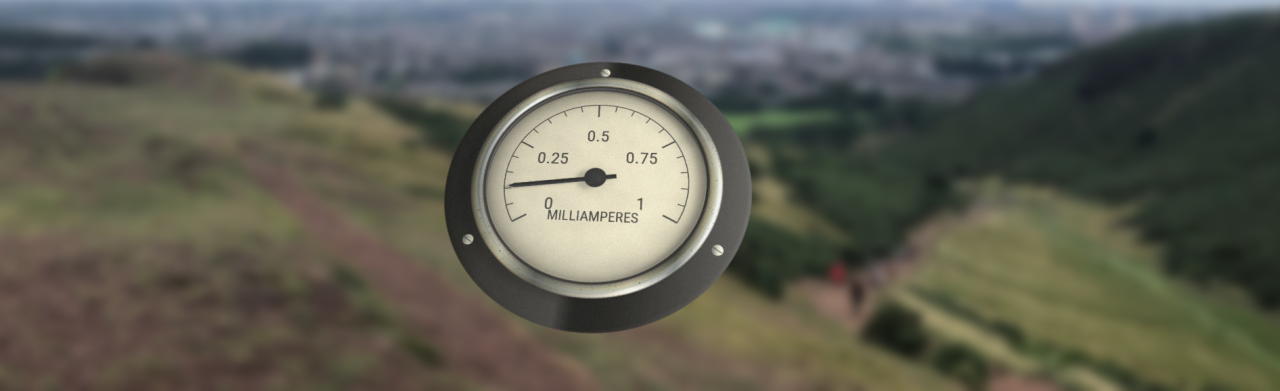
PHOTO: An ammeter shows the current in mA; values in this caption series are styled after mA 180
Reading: mA 0.1
